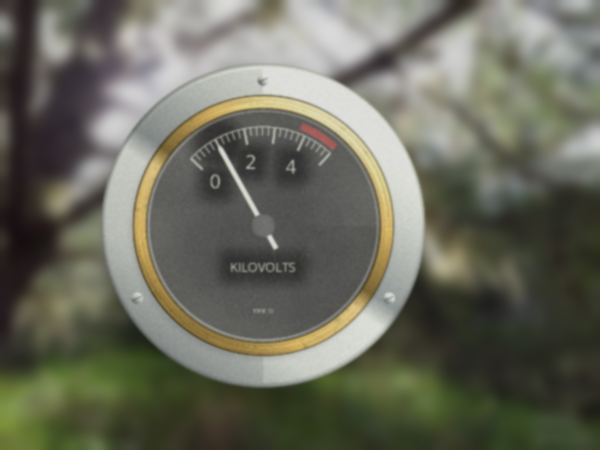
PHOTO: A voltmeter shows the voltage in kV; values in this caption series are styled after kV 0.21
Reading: kV 1
